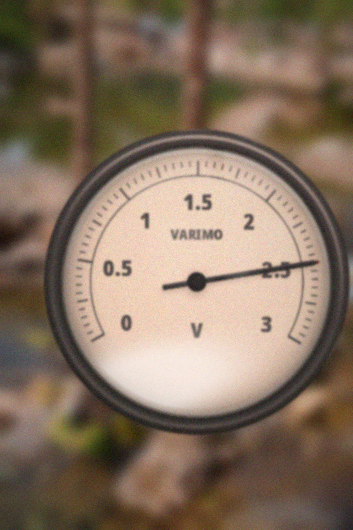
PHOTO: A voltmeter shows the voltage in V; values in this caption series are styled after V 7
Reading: V 2.5
